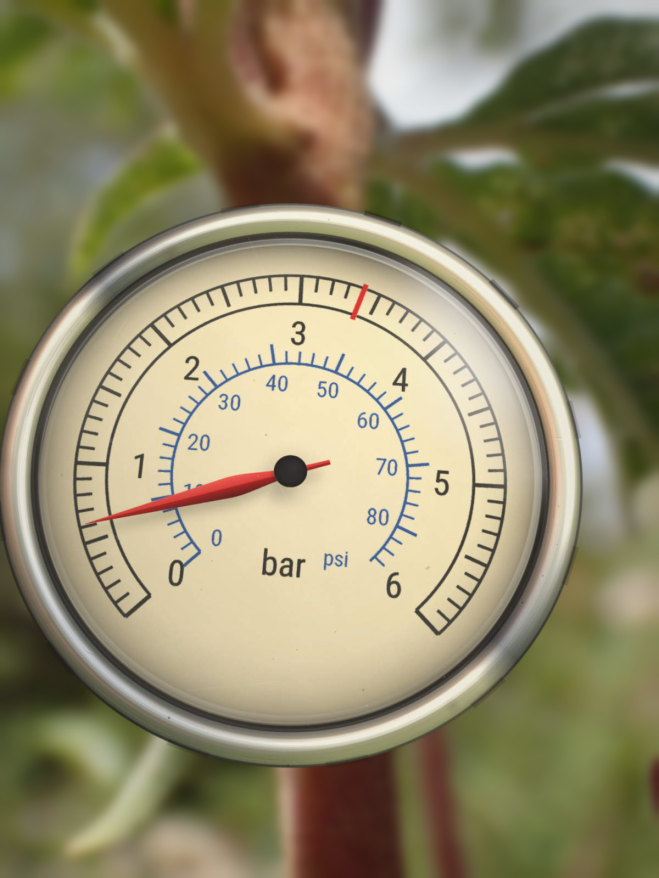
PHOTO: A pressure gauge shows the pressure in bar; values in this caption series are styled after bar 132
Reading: bar 0.6
